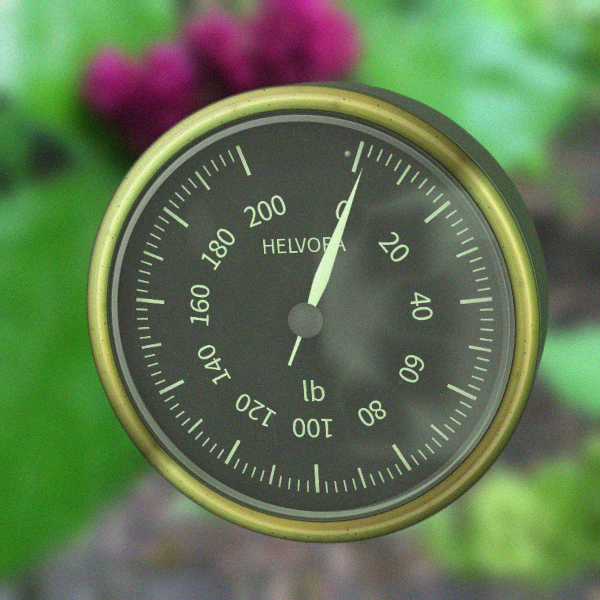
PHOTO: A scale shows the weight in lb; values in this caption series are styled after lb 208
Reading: lb 2
